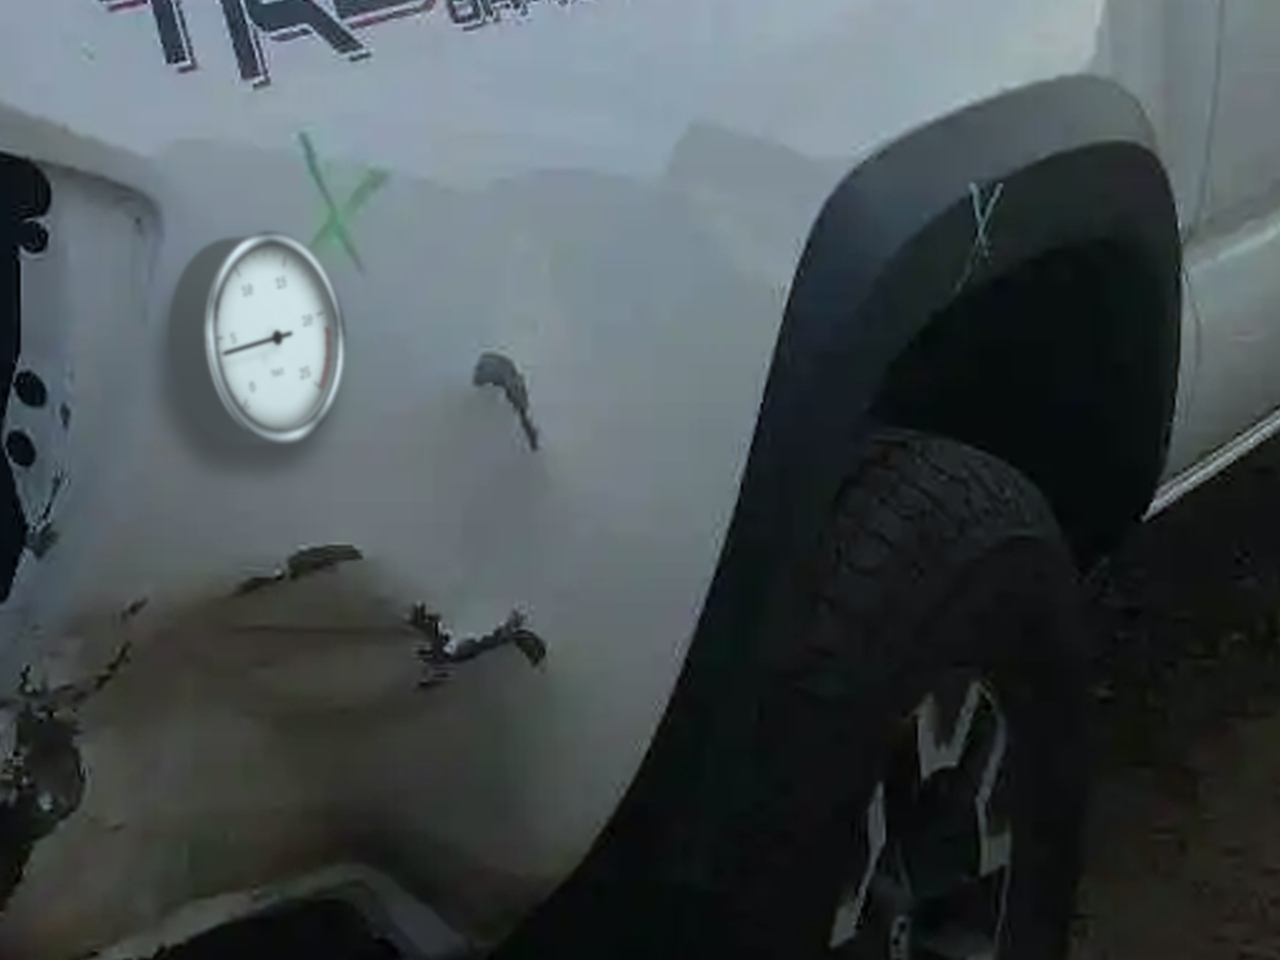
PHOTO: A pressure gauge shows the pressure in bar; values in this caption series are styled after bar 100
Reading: bar 4
